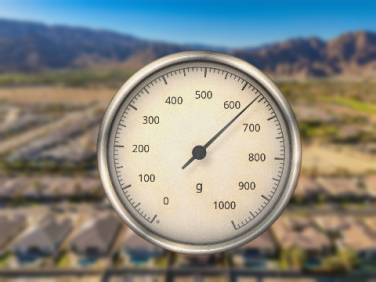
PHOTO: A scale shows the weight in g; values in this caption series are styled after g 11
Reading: g 640
